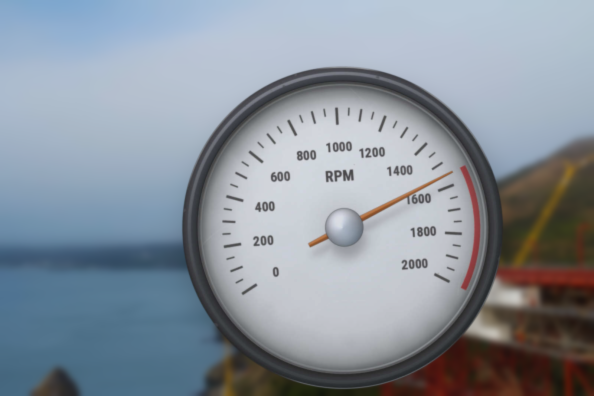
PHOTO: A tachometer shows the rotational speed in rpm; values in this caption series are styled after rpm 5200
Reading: rpm 1550
